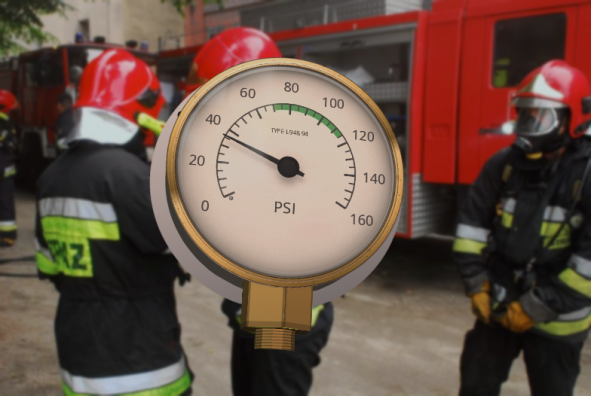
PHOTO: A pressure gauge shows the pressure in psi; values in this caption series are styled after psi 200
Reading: psi 35
